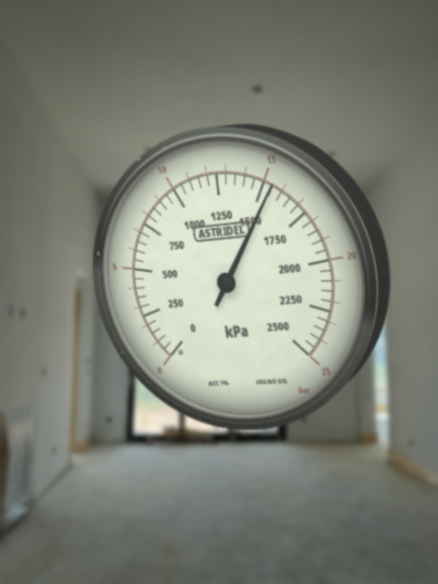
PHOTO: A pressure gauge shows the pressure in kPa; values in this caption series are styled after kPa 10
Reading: kPa 1550
